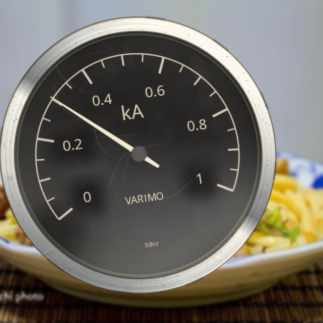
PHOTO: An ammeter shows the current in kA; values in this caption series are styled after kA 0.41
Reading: kA 0.3
